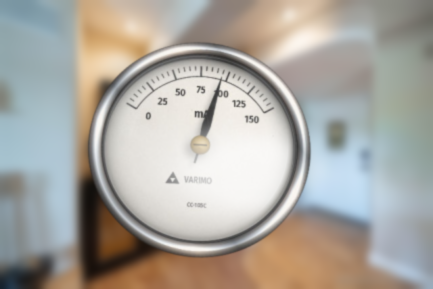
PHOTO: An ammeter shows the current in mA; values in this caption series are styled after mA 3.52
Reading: mA 95
